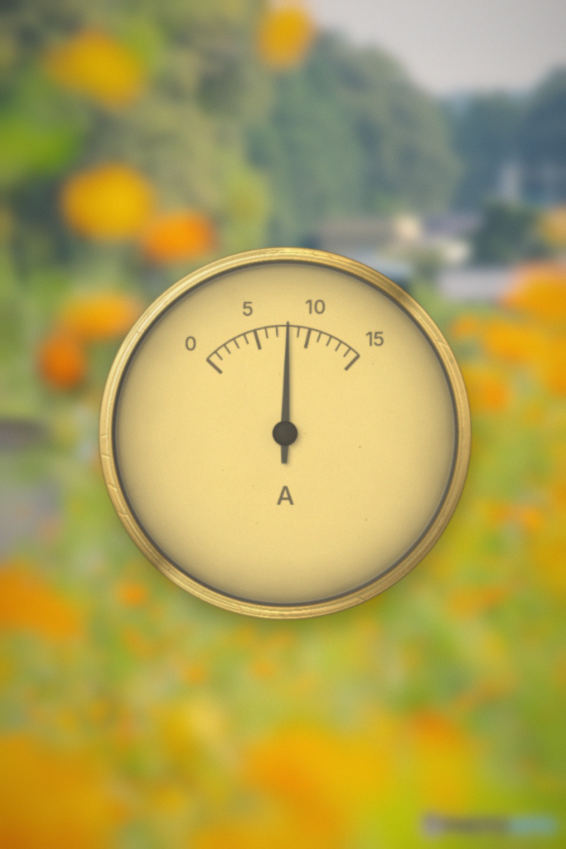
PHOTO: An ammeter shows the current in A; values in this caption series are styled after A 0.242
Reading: A 8
